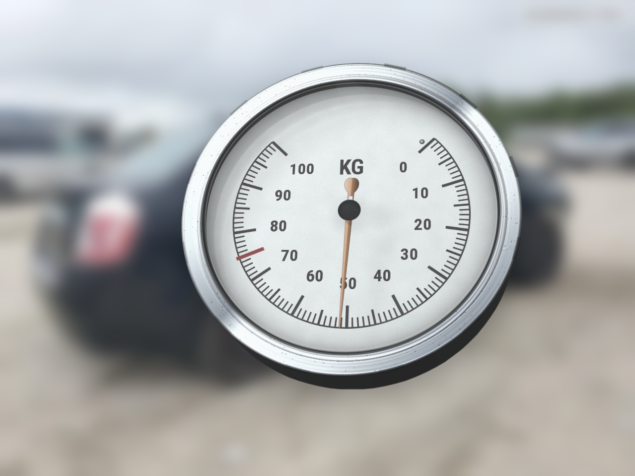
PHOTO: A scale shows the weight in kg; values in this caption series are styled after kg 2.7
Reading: kg 51
